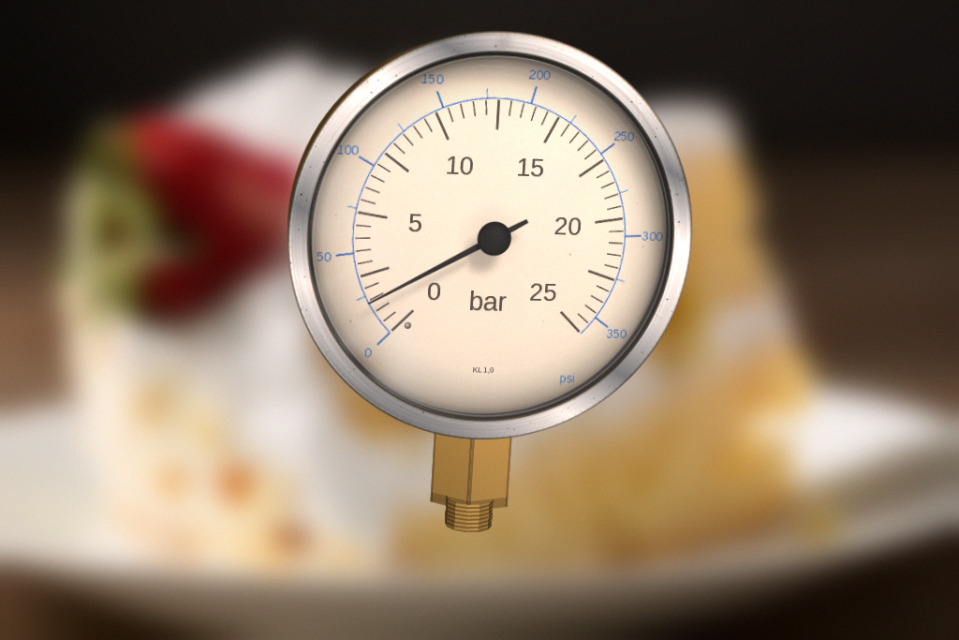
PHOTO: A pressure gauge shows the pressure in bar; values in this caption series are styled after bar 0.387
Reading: bar 1.5
